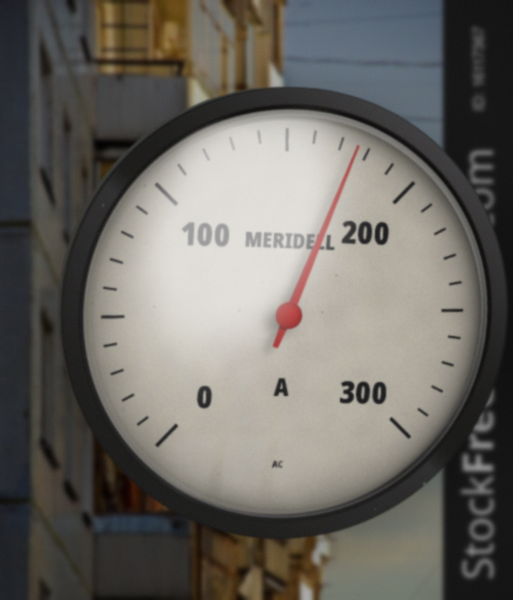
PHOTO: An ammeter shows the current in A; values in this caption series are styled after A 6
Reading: A 175
